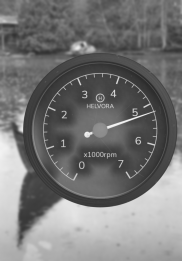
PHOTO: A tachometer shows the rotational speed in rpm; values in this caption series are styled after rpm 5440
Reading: rpm 5200
